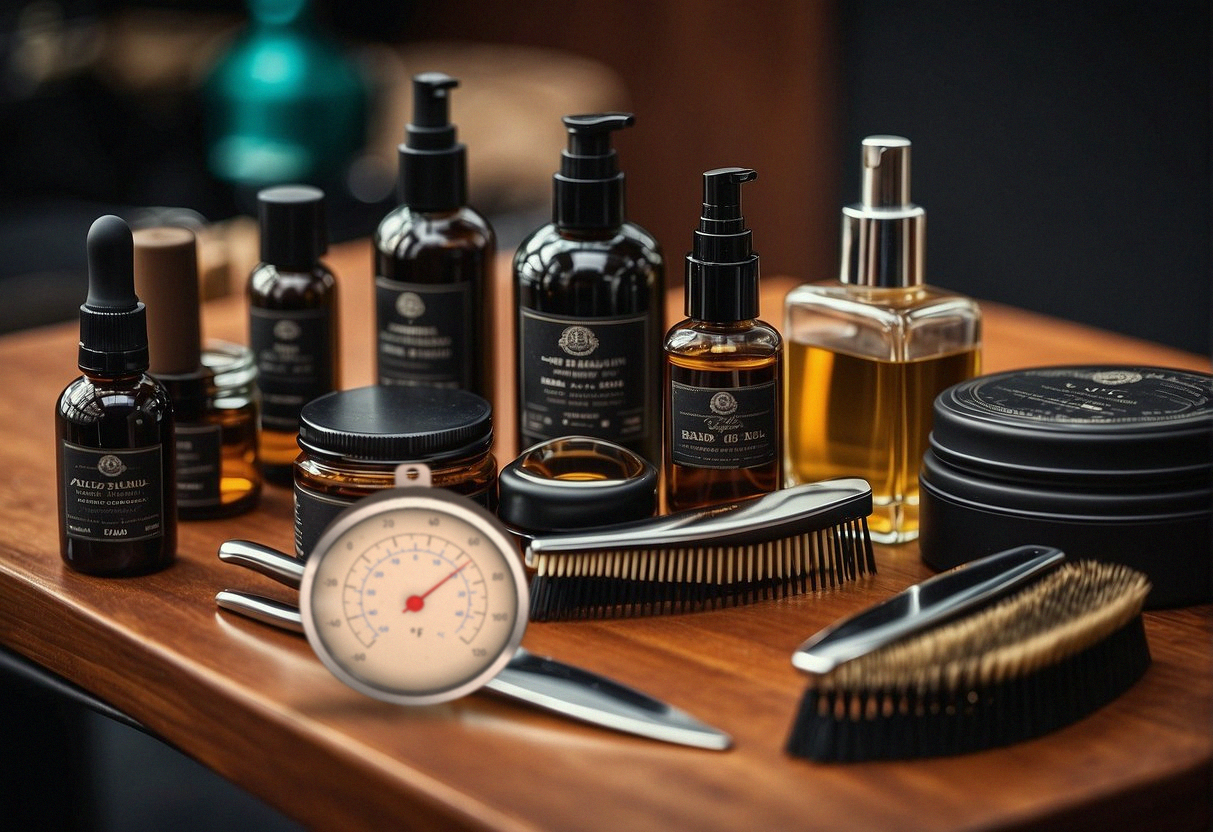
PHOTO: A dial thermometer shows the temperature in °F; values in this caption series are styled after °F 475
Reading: °F 65
